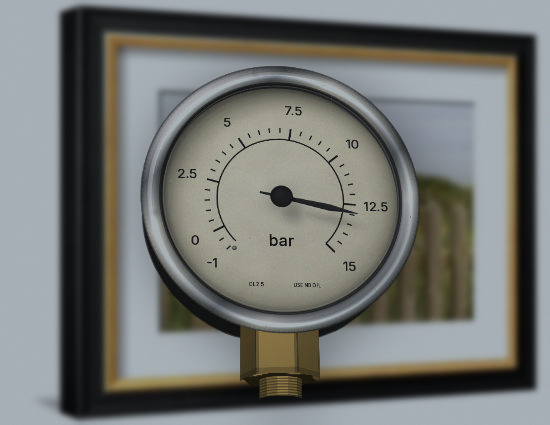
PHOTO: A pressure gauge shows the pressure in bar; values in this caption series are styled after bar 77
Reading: bar 13
